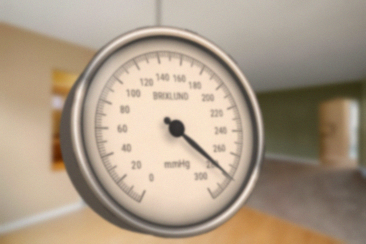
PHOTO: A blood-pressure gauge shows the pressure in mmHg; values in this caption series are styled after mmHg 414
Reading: mmHg 280
